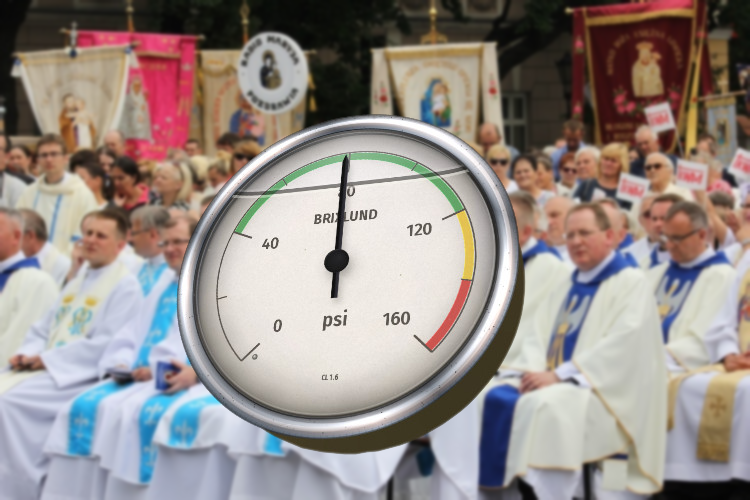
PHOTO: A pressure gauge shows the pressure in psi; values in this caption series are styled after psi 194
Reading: psi 80
